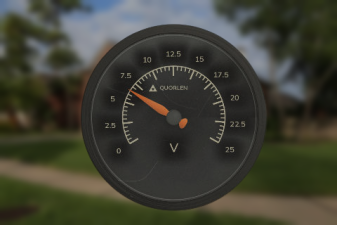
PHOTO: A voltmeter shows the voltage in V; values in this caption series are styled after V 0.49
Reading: V 6.5
